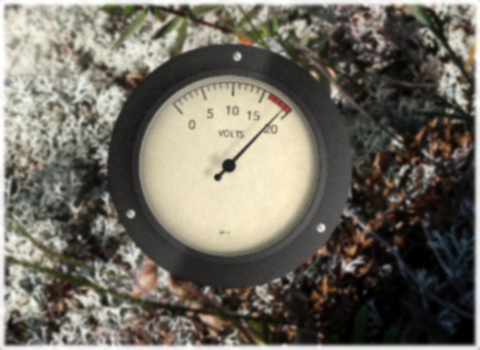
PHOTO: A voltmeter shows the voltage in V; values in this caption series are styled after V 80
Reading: V 19
